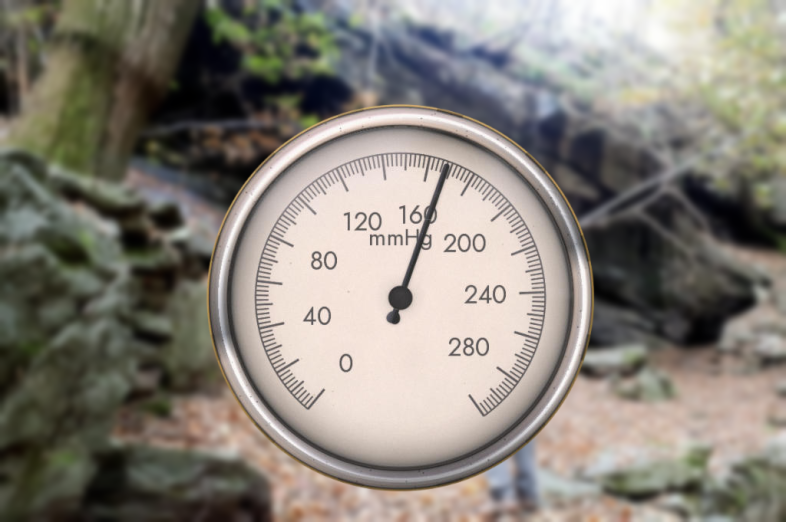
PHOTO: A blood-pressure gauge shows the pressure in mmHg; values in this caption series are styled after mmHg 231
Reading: mmHg 168
